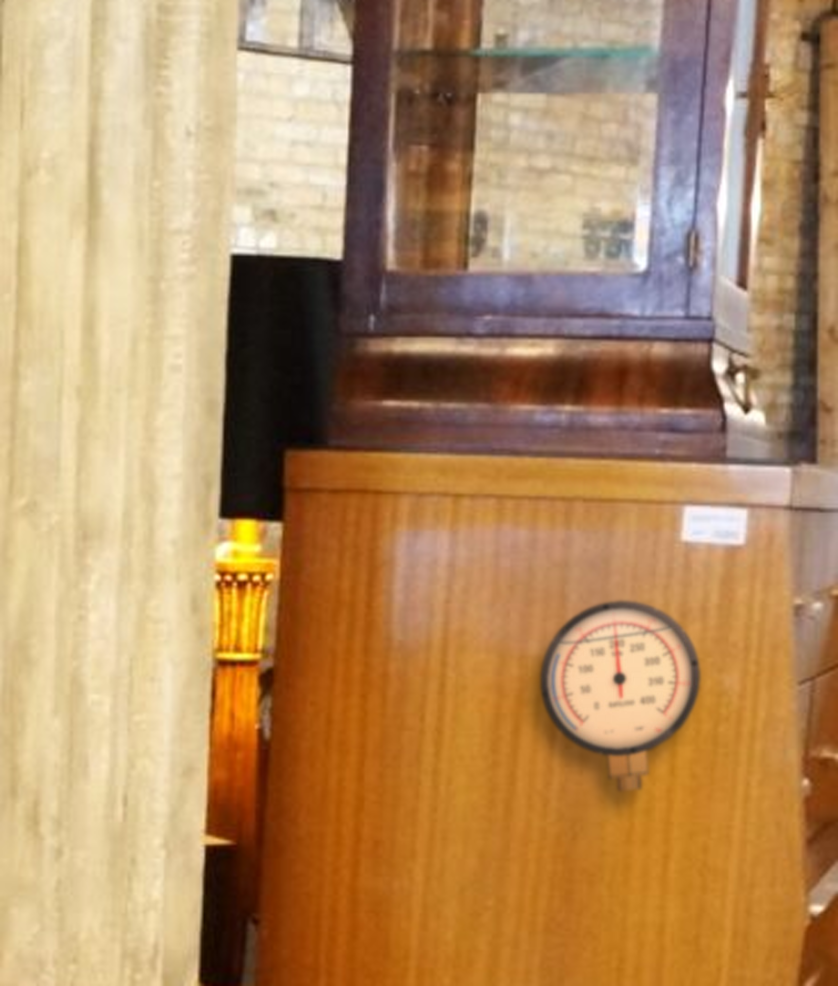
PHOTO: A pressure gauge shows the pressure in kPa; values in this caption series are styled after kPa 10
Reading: kPa 200
